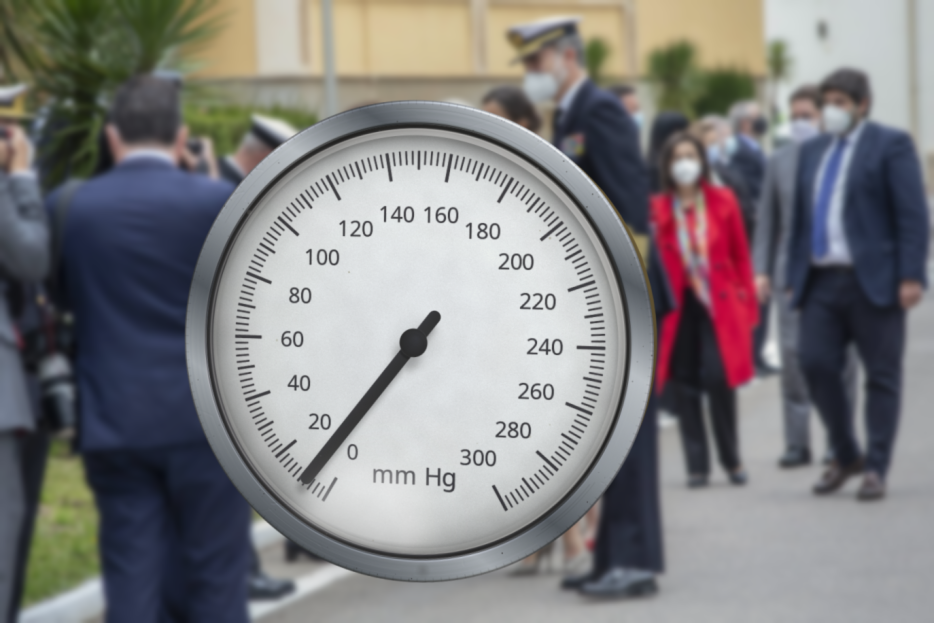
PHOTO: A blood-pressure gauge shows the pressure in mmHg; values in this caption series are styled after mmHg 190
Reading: mmHg 8
